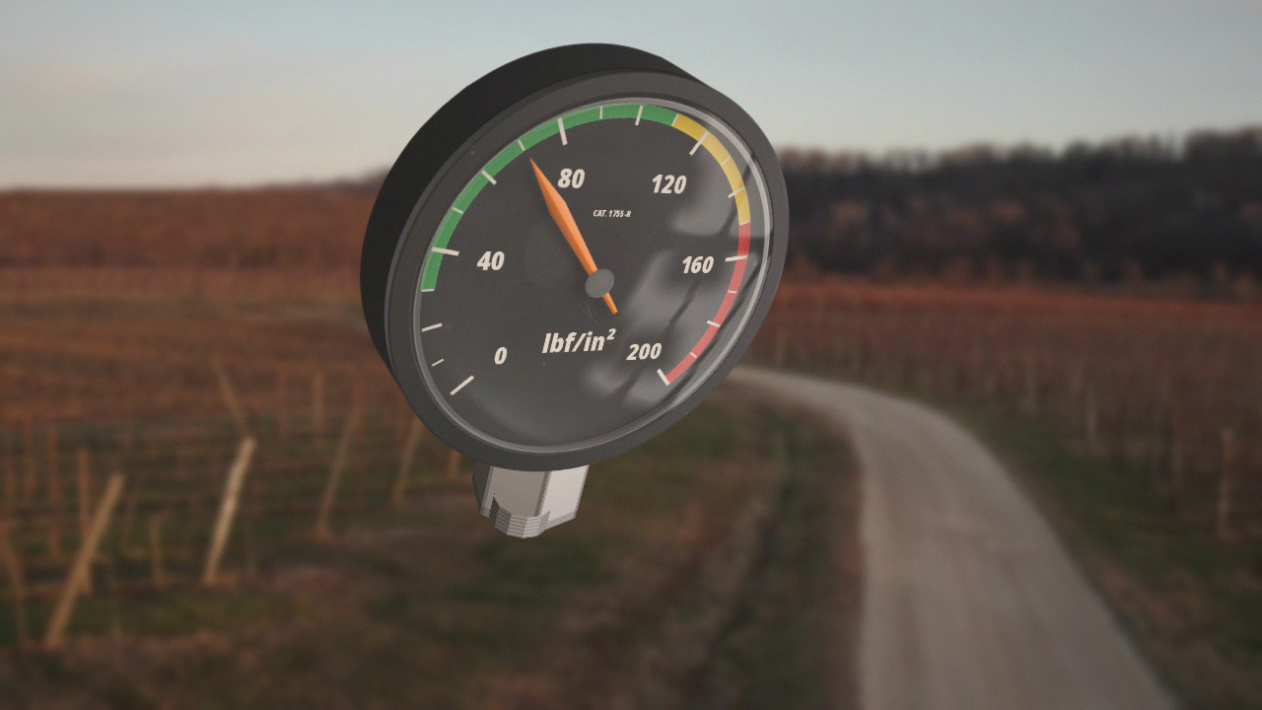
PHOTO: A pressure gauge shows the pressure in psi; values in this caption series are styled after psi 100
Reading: psi 70
